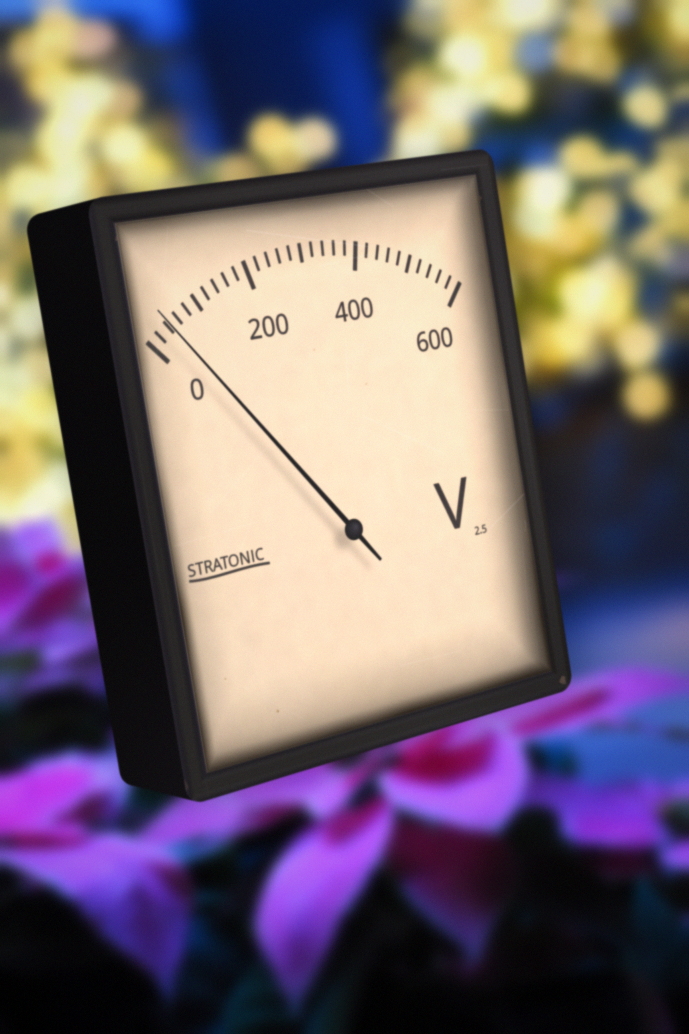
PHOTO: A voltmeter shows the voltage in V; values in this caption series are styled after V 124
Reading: V 40
